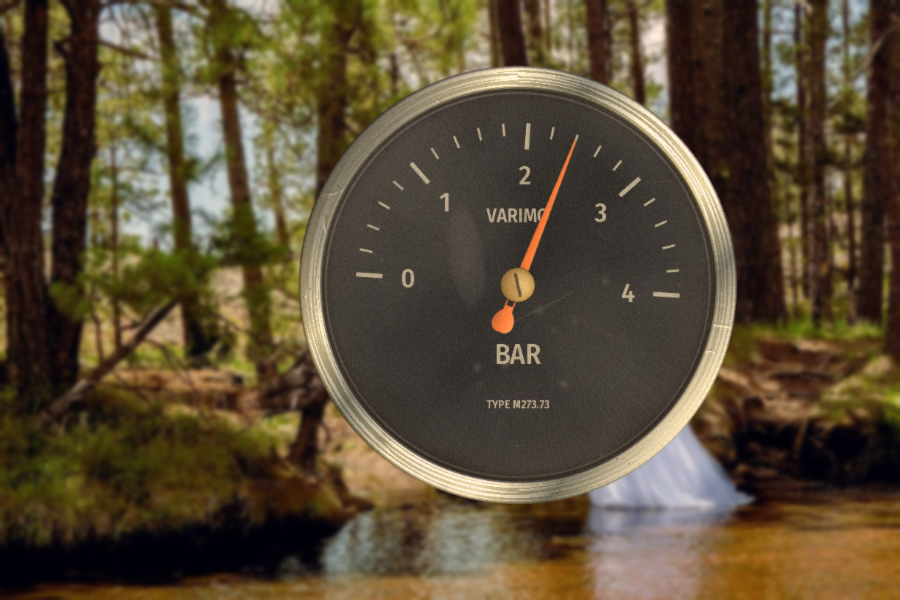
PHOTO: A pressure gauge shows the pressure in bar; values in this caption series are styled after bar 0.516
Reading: bar 2.4
